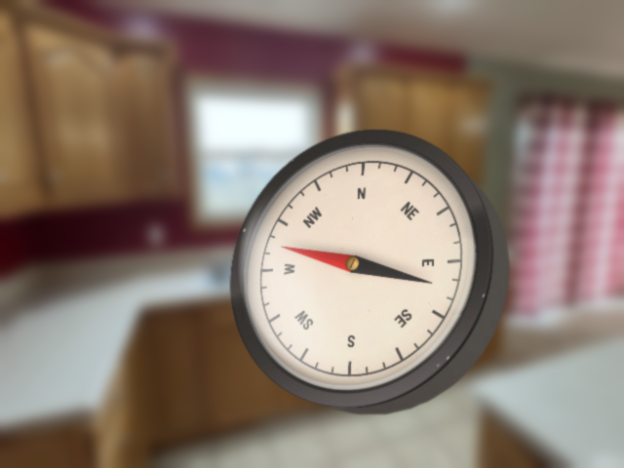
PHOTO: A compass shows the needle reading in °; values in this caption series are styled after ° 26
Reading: ° 285
